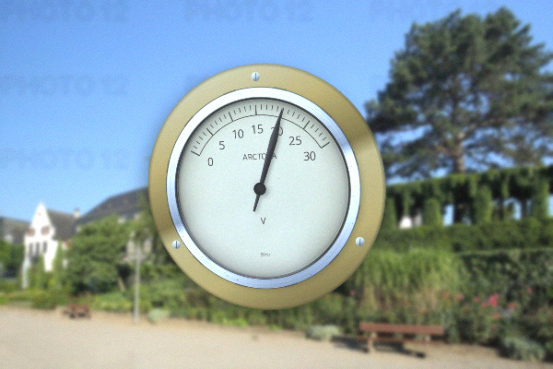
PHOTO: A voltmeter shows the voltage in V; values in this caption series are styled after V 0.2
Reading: V 20
